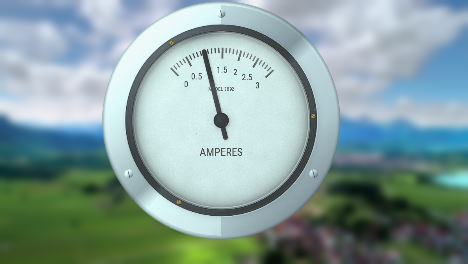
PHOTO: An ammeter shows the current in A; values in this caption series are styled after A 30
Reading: A 1
